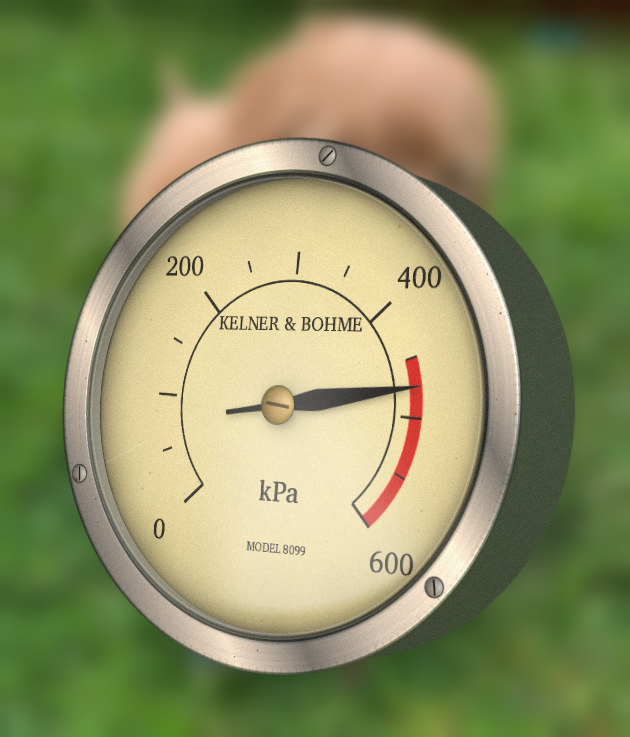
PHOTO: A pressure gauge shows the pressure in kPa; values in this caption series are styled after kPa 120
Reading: kPa 475
